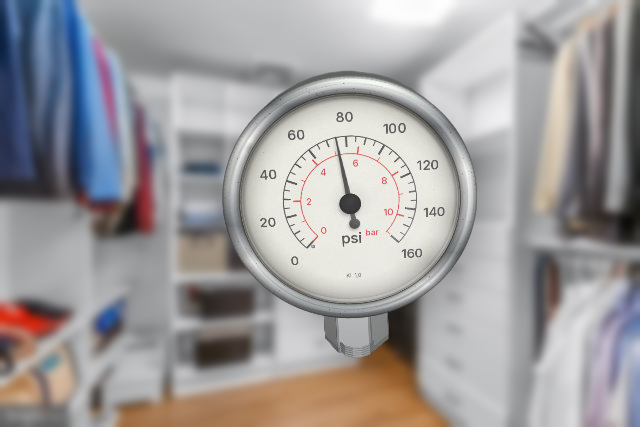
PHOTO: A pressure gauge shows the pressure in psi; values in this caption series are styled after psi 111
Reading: psi 75
